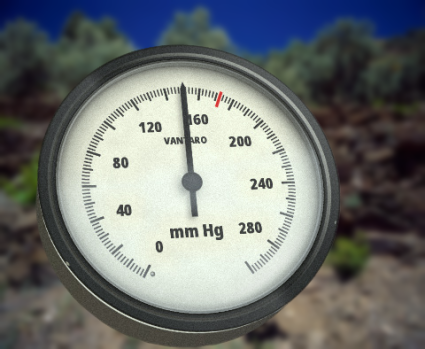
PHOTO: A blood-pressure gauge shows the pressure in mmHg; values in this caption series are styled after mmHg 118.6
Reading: mmHg 150
